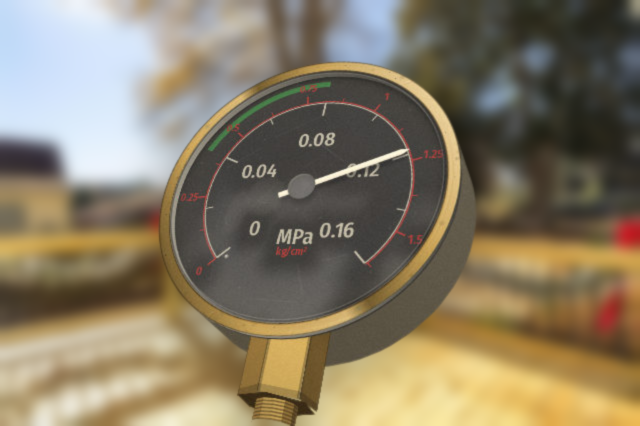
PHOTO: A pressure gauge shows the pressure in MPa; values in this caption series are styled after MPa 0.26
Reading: MPa 0.12
